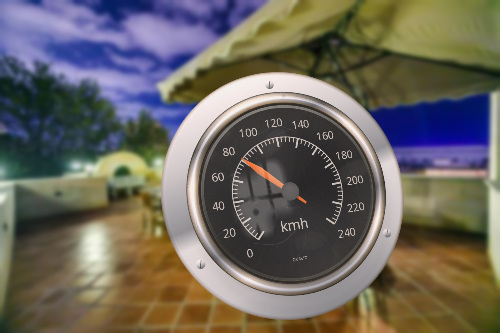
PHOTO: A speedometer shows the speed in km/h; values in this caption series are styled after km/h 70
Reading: km/h 80
